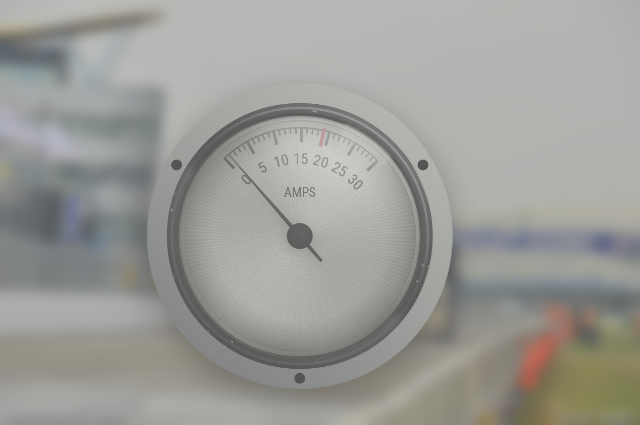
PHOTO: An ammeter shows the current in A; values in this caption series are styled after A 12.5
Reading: A 1
